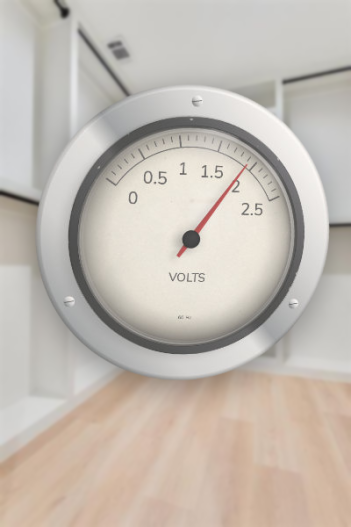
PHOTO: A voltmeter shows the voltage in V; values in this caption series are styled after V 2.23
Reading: V 1.9
